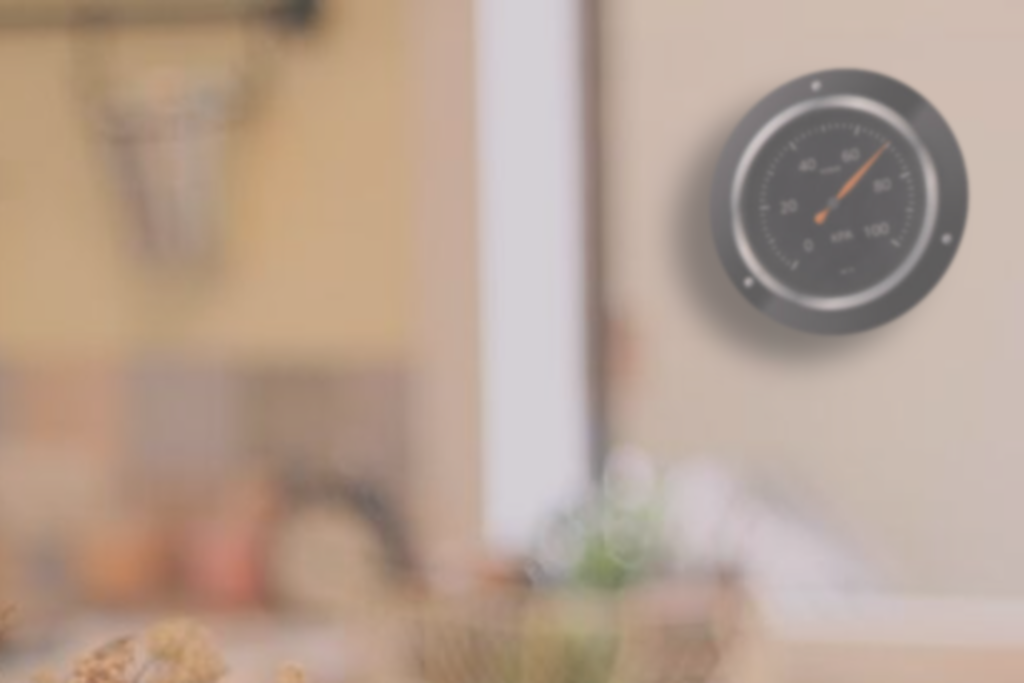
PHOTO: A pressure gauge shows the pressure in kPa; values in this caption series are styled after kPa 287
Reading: kPa 70
